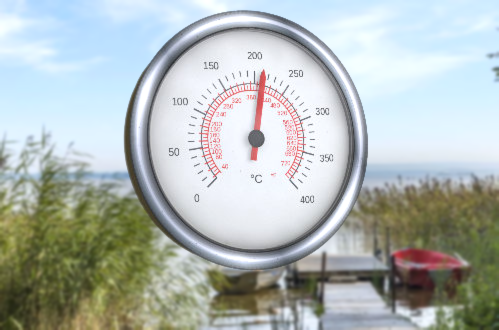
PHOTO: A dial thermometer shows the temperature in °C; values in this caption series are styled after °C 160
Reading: °C 210
